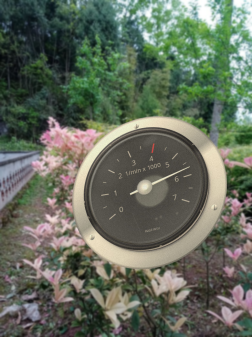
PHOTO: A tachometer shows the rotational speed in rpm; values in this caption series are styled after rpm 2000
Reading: rpm 5750
